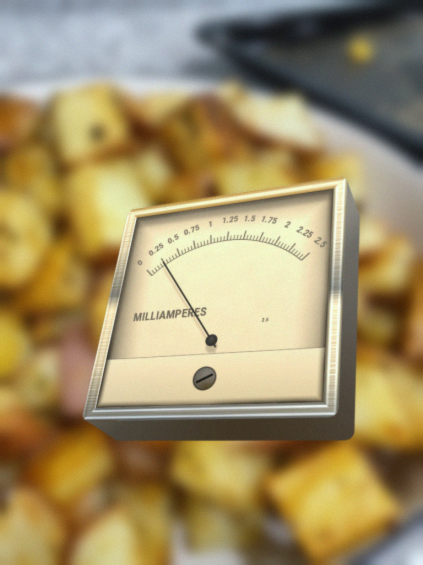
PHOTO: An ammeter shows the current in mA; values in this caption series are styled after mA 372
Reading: mA 0.25
